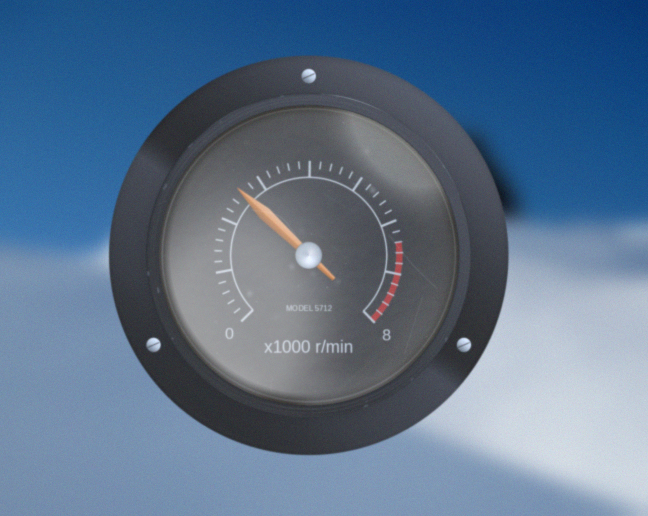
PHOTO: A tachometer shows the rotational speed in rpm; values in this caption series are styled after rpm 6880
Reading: rpm 2600
